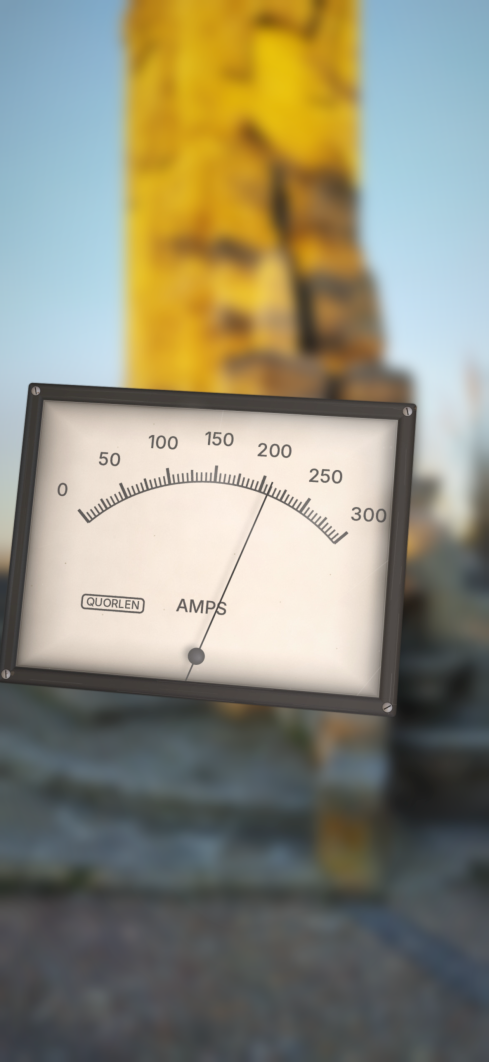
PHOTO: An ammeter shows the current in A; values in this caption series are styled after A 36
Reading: A 210
